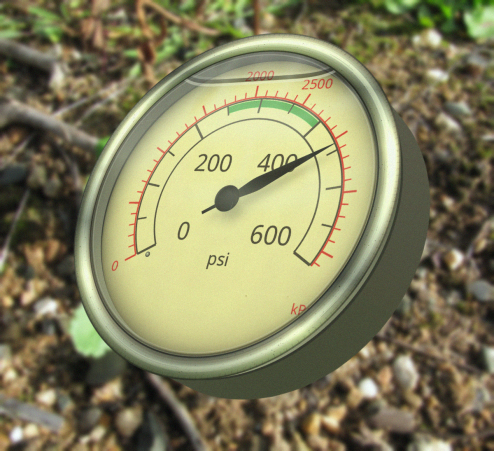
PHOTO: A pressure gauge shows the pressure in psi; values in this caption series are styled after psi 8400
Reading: psi 450
